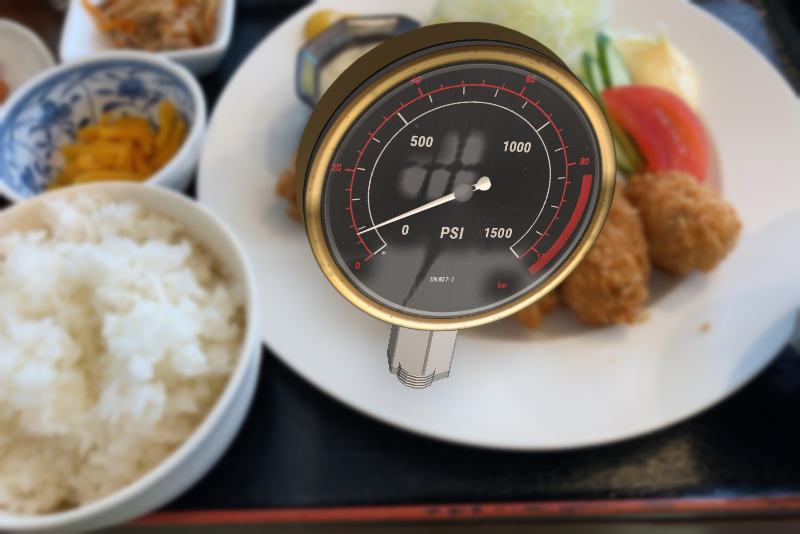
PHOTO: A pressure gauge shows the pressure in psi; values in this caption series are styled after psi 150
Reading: psi 100
